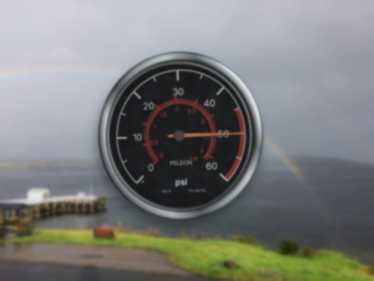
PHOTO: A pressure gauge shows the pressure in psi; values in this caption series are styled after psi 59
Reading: psi 50
